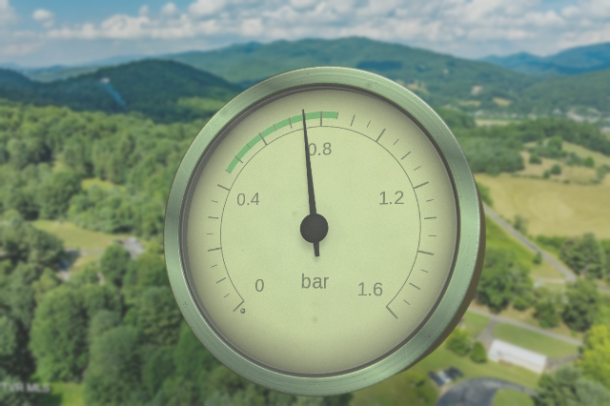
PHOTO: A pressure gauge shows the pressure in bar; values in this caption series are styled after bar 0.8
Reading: bar 0.75
